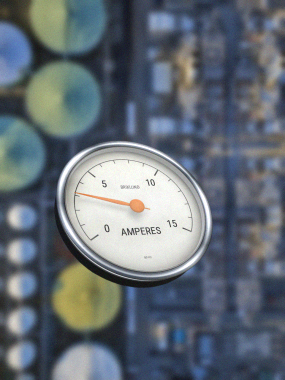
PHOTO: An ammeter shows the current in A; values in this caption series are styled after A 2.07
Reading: A 3
